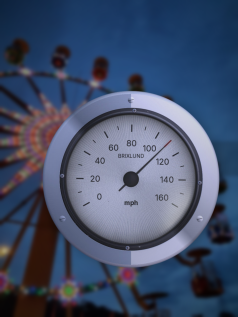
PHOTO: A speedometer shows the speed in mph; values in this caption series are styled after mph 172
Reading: mph 110
